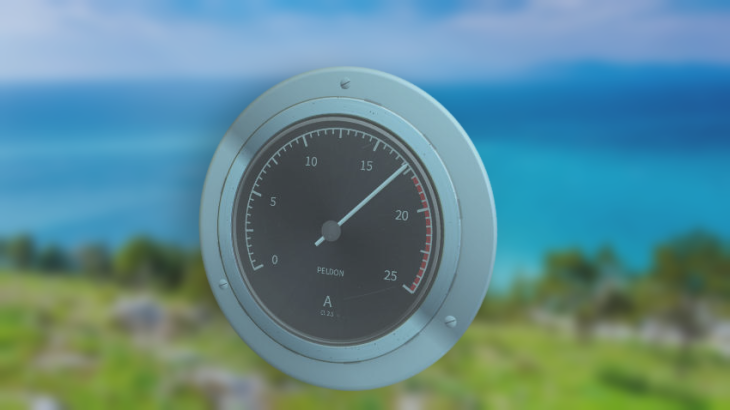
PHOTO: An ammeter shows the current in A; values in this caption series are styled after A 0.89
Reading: A 17.25
